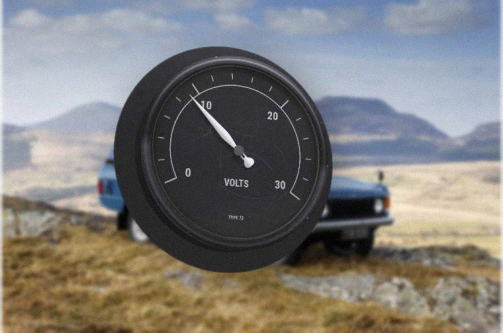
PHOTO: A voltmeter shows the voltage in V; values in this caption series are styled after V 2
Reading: V 9
